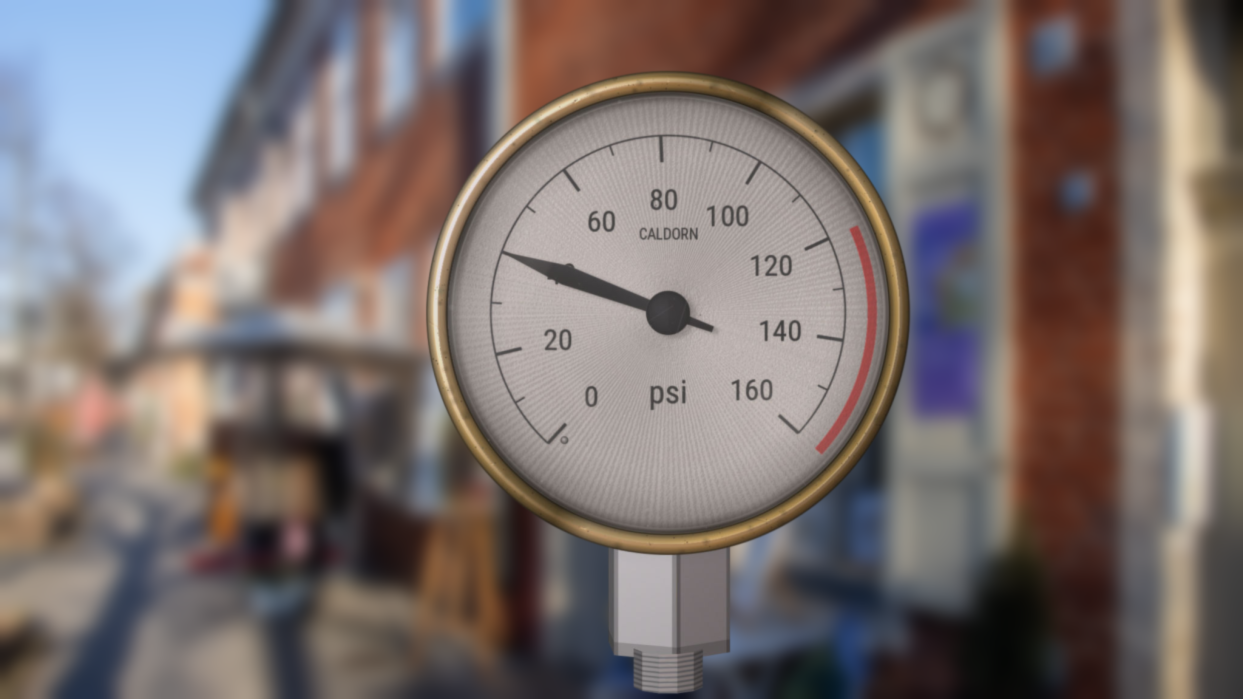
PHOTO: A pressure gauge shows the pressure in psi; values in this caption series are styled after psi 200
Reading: psi 40
